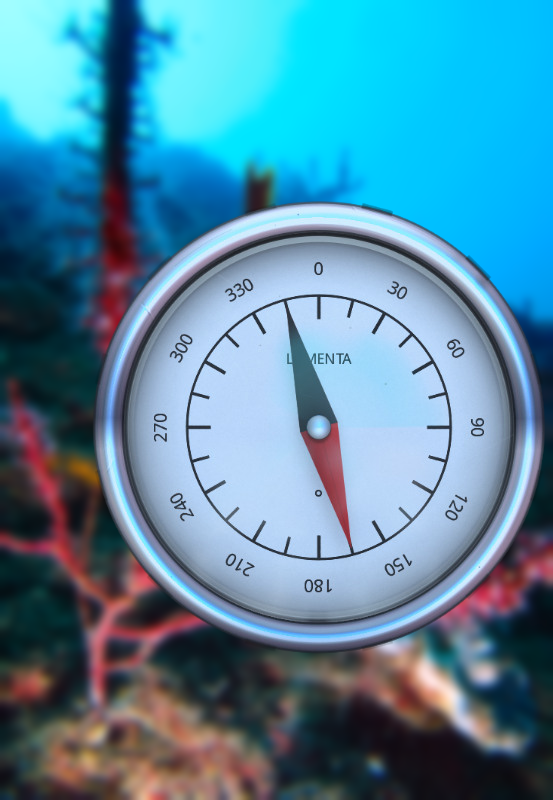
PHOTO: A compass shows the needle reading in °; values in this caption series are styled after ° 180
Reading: ° 165
